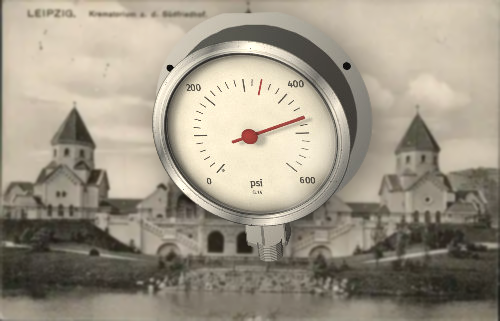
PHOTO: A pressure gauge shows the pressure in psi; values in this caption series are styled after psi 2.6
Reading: psi 460
